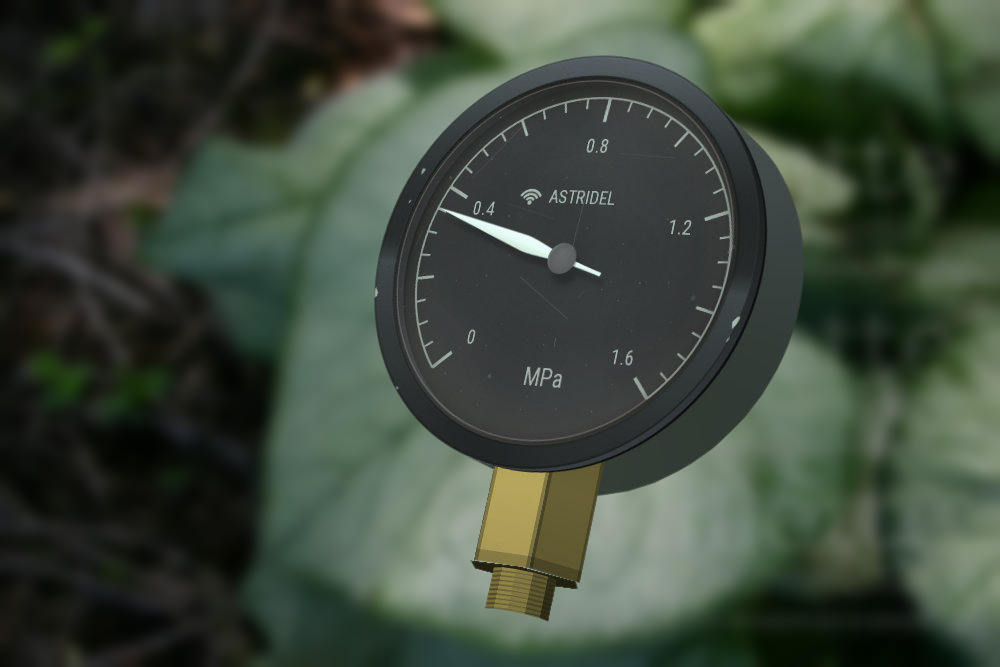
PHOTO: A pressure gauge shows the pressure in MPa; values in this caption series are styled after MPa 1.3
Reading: MPa 0.35
